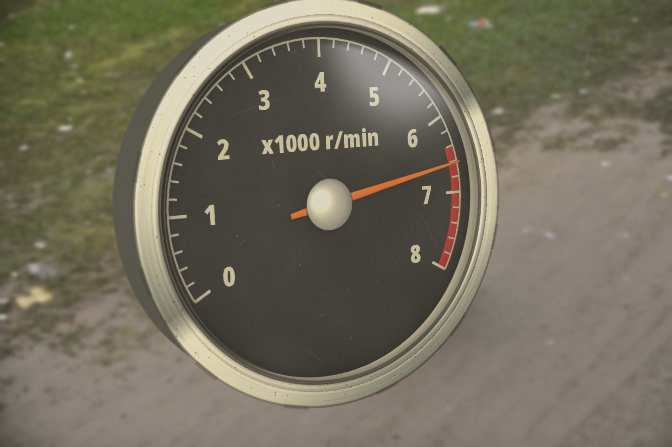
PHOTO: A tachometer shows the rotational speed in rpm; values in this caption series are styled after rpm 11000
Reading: rpm 6600
